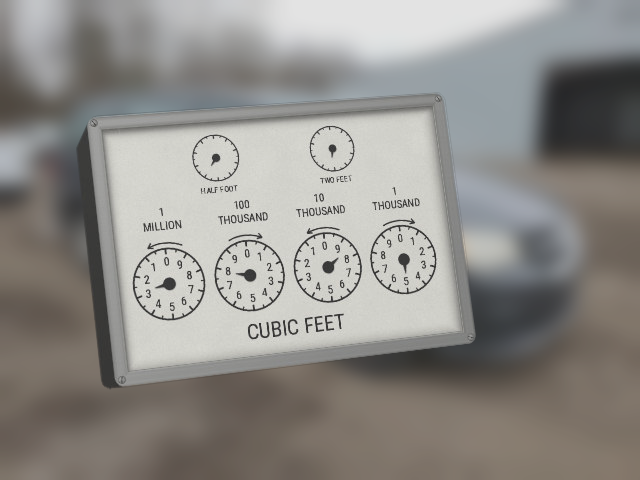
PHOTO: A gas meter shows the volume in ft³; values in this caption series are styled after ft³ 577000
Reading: ft³ 278500
